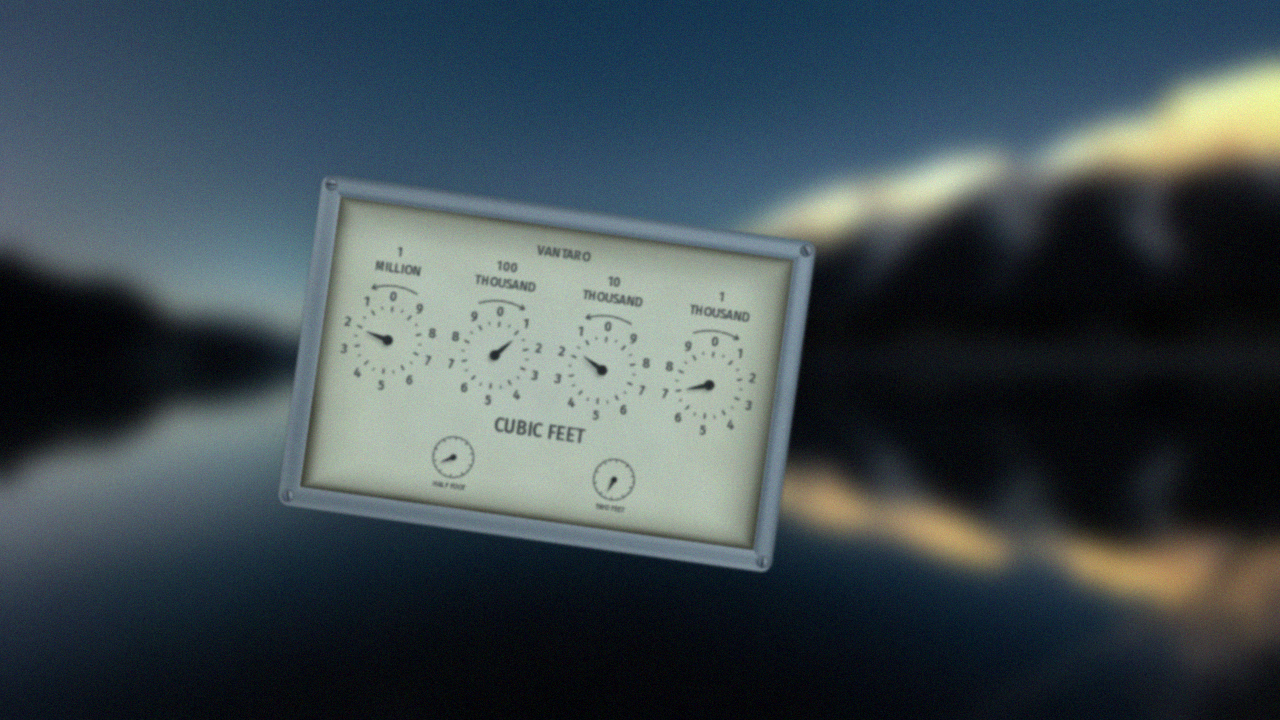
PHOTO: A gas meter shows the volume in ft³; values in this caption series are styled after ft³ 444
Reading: ft³ 211700
